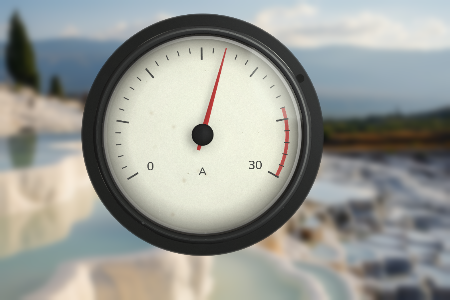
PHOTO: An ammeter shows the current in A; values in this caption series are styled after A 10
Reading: A 17
